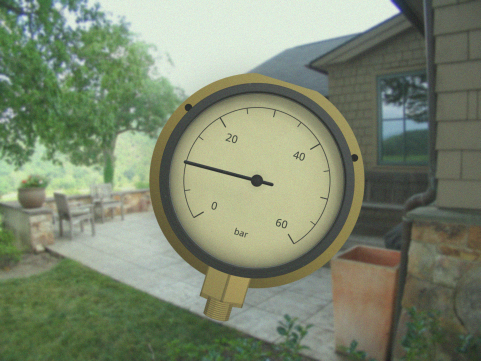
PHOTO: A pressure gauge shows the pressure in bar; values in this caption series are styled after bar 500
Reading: bar 10
